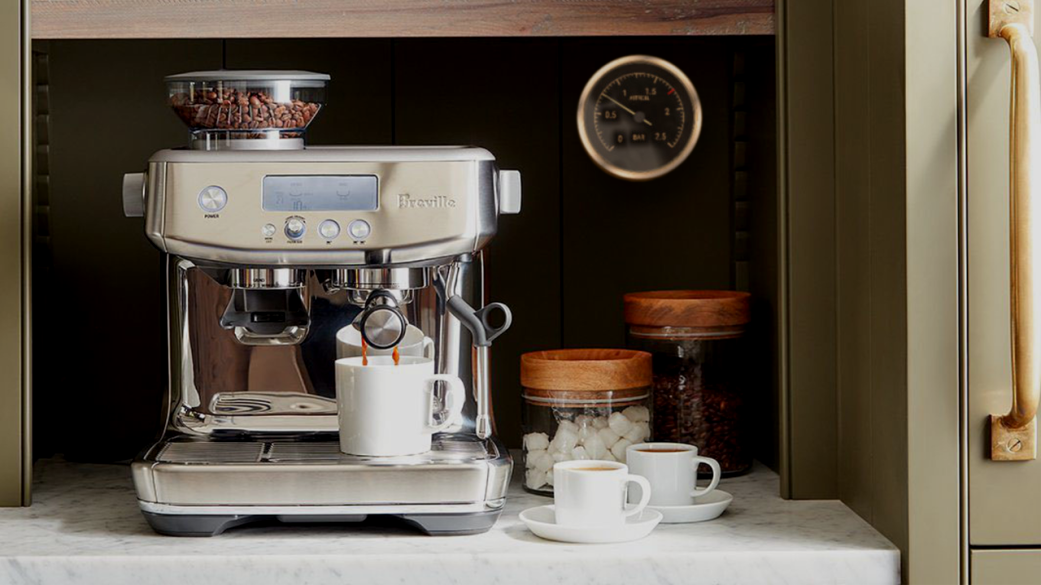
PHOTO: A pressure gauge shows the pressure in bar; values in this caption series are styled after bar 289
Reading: bar 0.75
